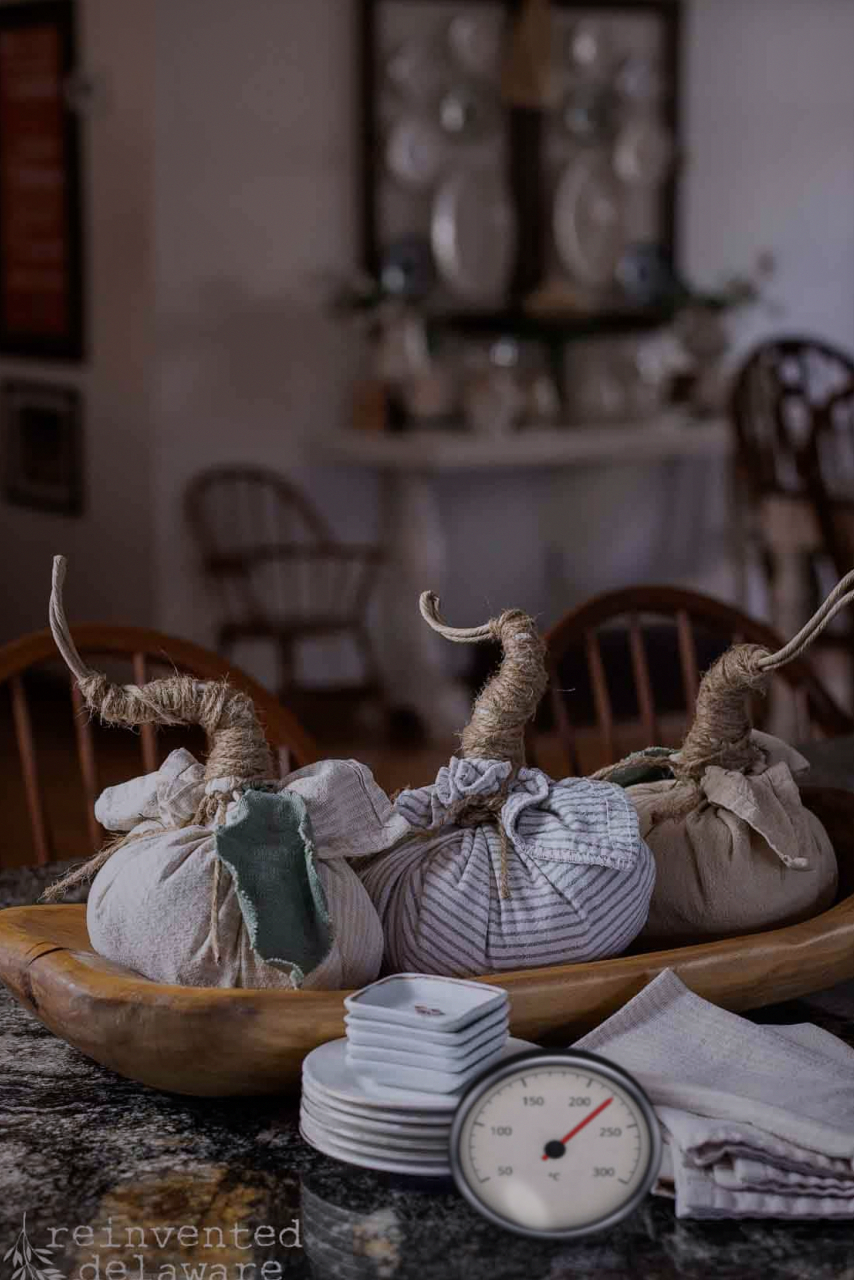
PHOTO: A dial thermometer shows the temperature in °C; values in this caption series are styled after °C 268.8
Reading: °C 220
